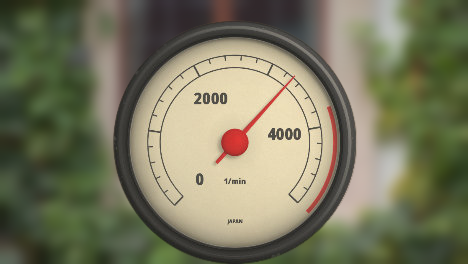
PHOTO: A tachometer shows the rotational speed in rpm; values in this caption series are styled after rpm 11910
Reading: rpm 3300
